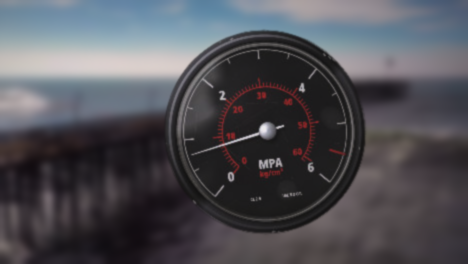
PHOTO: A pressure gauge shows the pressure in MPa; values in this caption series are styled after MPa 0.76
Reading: MPa 0.75
